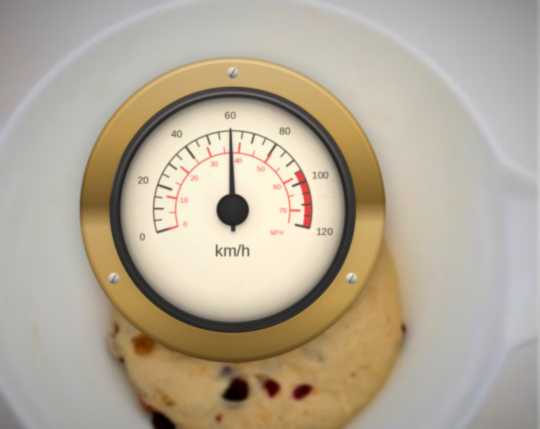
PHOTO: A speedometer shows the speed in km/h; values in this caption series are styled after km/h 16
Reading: km/h 60
